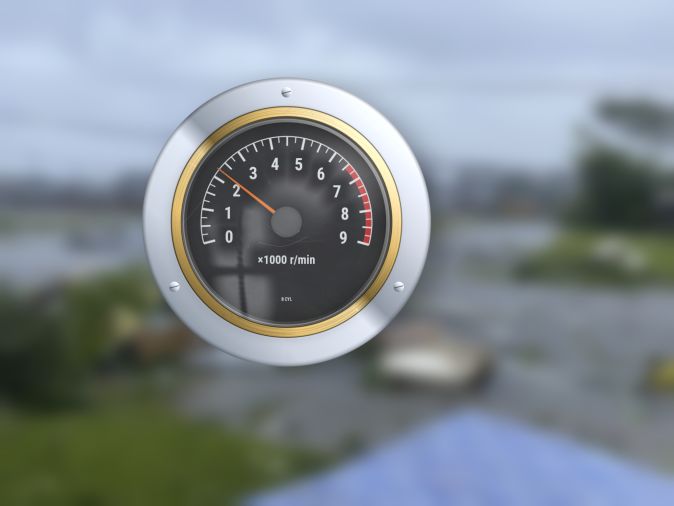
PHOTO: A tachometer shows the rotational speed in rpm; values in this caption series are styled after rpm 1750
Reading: rpm 2250
